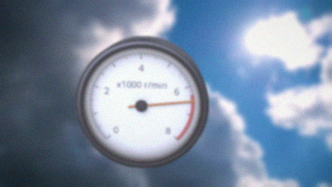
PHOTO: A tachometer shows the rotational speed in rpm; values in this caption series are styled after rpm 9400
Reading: rpm 6500
